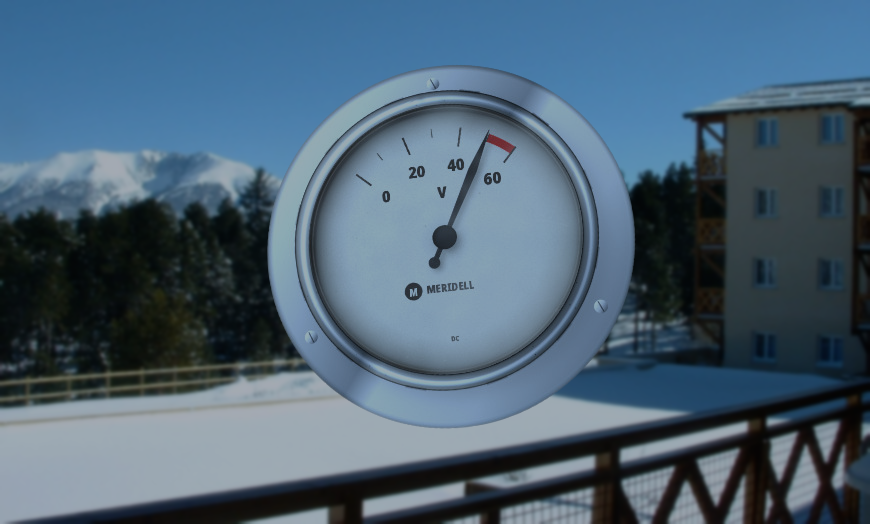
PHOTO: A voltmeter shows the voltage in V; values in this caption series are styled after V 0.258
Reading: V 50
